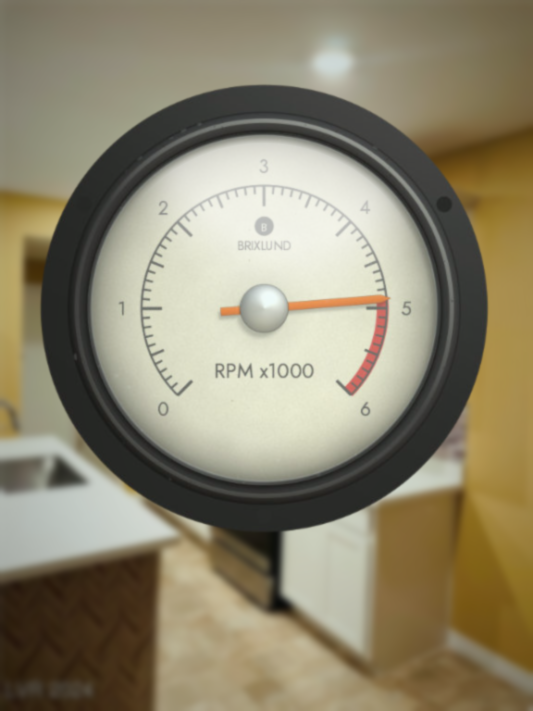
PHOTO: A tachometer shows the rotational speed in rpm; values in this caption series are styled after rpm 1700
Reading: rpm 4900
